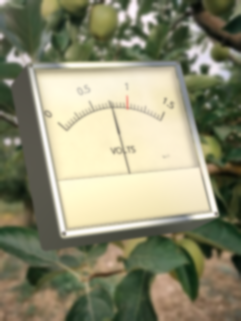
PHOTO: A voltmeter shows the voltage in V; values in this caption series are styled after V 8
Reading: V 0.75
